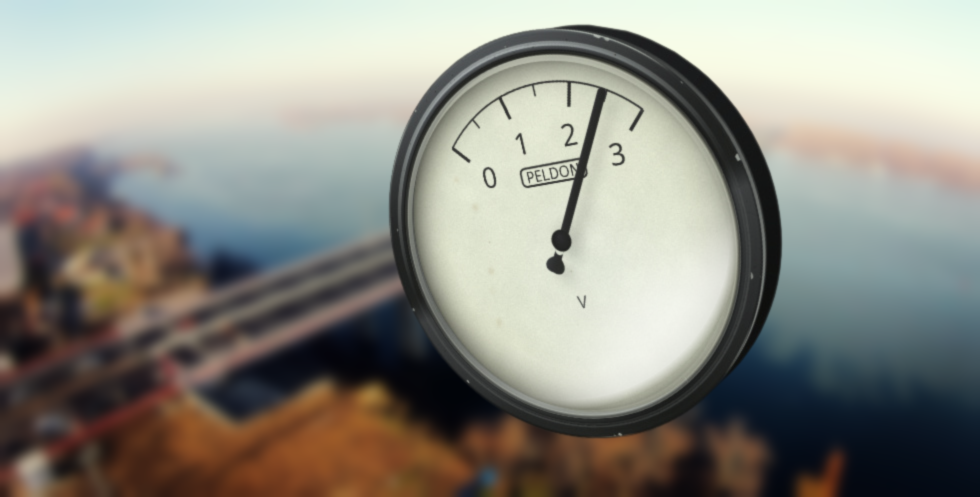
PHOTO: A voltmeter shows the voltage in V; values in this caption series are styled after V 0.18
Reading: V 2.5
